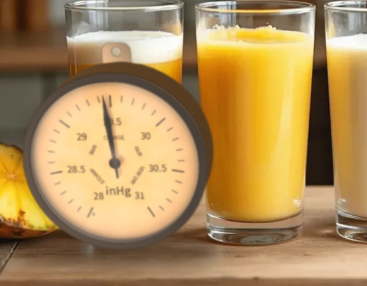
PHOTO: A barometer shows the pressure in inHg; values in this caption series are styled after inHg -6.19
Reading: inHg 29.45
